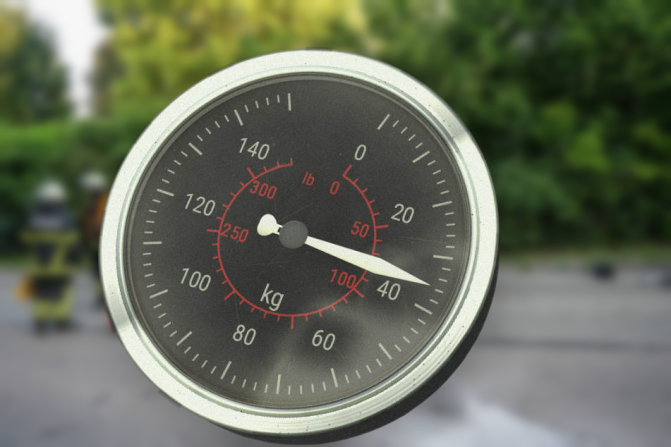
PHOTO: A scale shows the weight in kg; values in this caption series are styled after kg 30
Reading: kg 36
